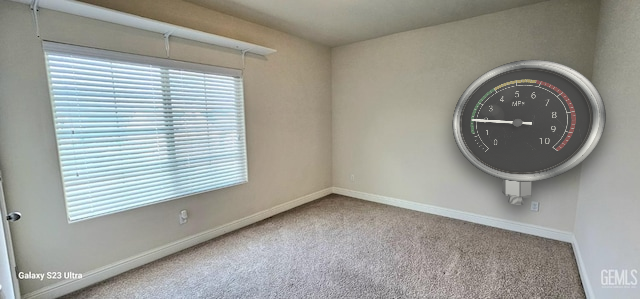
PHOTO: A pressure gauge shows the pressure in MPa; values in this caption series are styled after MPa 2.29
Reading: MPa 2
